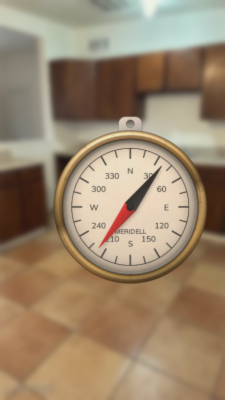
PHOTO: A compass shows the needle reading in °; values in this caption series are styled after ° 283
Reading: ° 217.5
